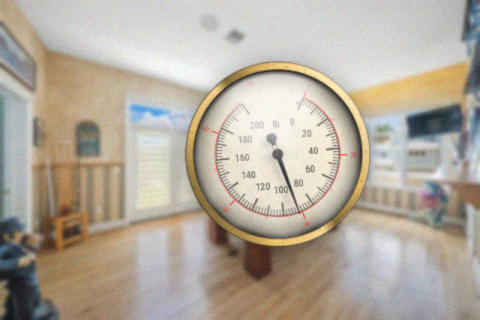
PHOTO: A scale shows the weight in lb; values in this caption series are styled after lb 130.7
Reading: lb 90
